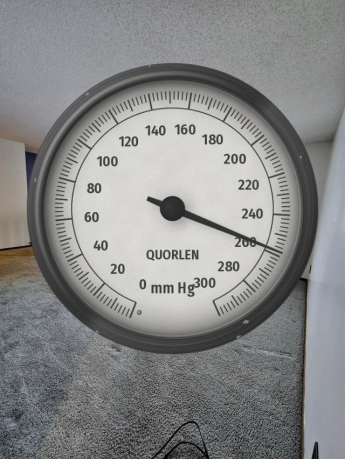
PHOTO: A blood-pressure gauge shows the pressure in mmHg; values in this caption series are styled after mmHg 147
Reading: mmHg 258
